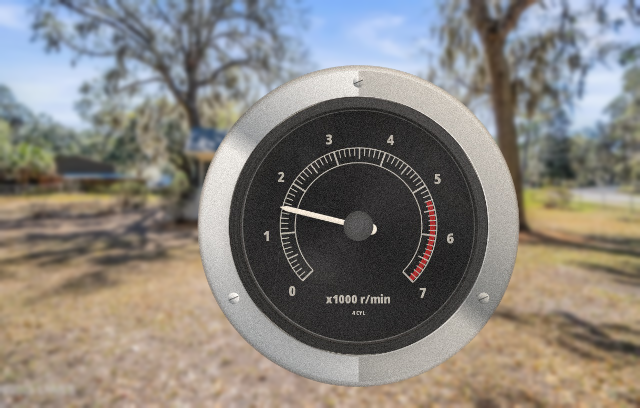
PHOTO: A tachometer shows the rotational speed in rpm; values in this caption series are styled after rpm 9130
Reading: rpm 1500
